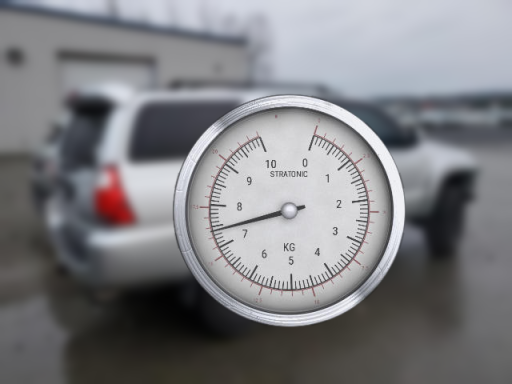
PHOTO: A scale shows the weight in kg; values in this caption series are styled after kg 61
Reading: kg 7.4
